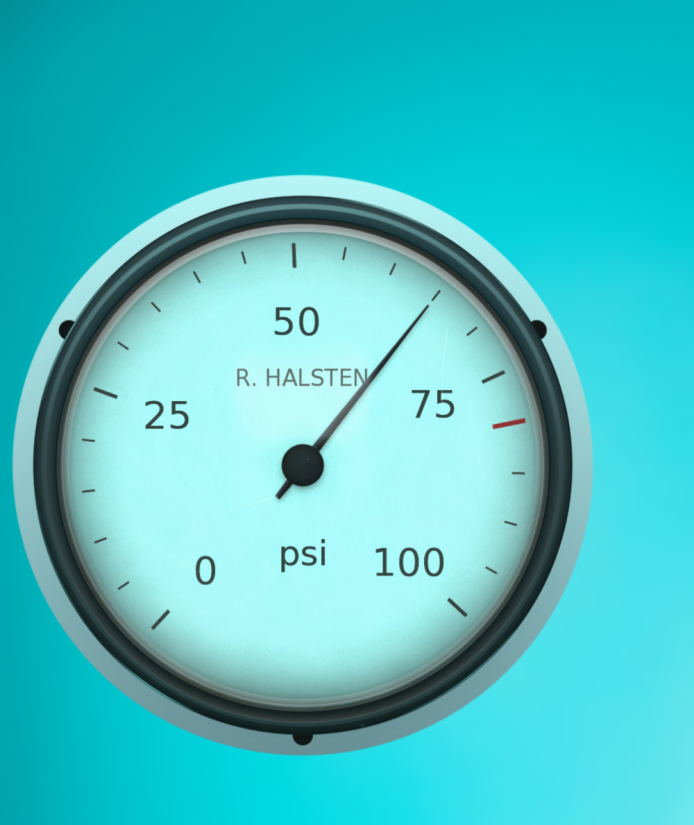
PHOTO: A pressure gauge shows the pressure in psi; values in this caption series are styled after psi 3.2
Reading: psi 65
